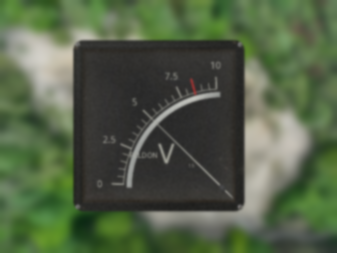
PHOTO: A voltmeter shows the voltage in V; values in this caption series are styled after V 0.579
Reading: V 5
